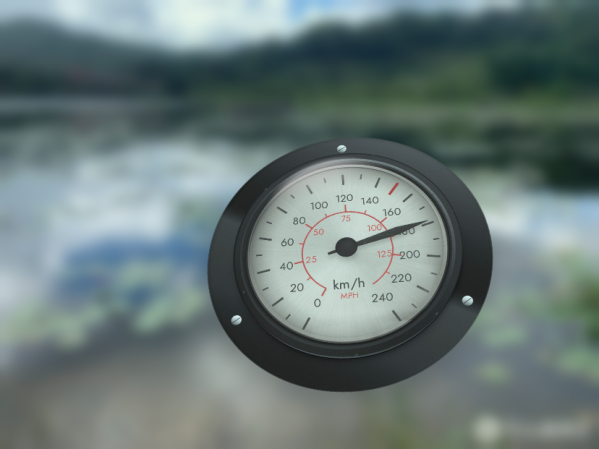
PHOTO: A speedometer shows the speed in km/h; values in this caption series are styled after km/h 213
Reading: km/h 180
